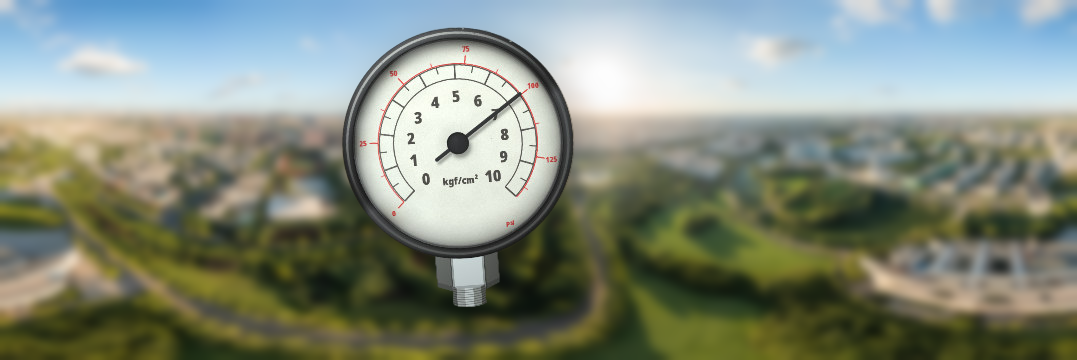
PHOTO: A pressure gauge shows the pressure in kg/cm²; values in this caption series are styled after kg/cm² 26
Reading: kg/cm² 7
